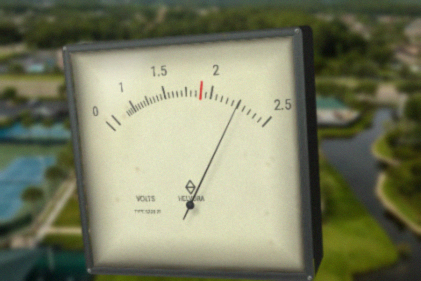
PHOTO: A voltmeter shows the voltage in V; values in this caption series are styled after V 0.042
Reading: V 2.25
